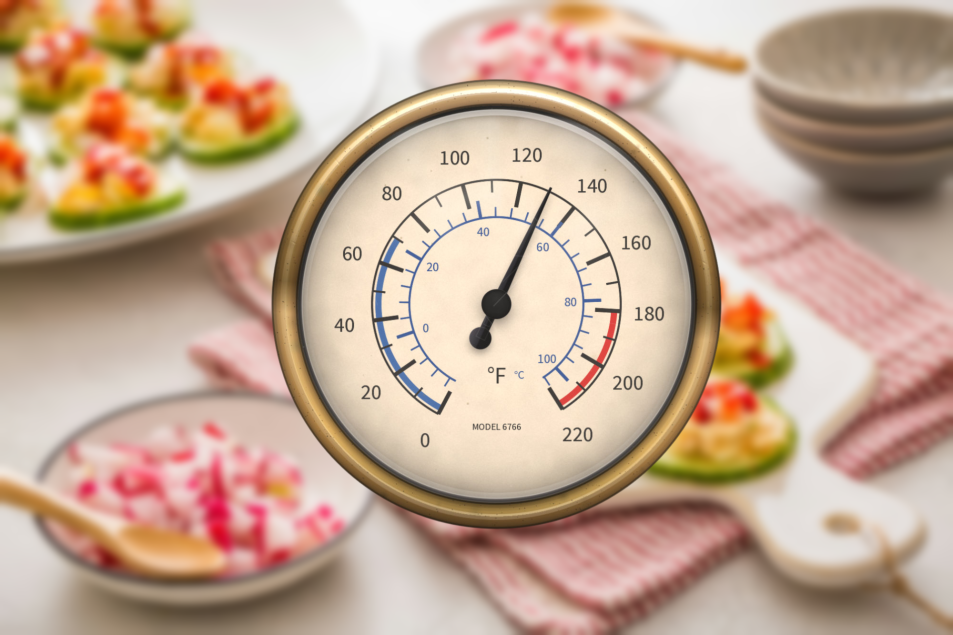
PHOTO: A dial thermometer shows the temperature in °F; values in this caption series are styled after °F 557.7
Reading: °F 130
